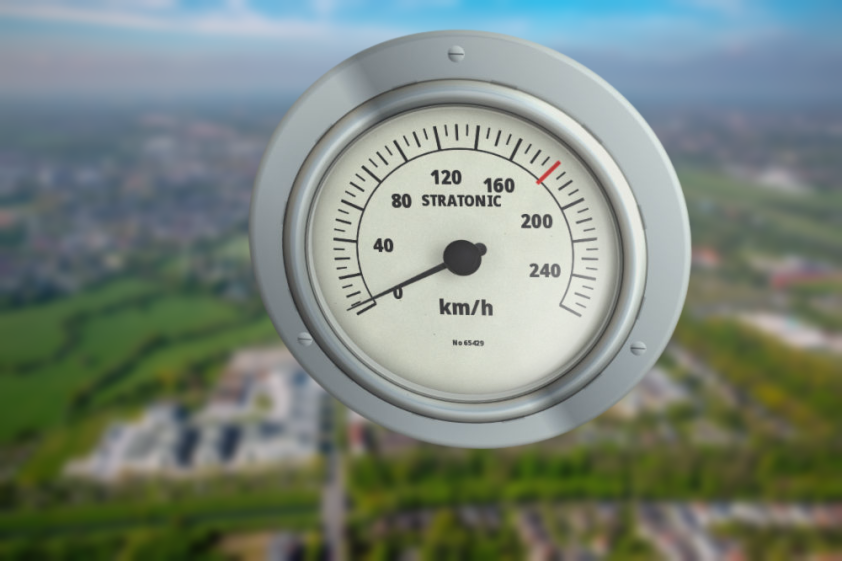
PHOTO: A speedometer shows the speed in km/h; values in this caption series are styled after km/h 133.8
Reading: km/h 5
